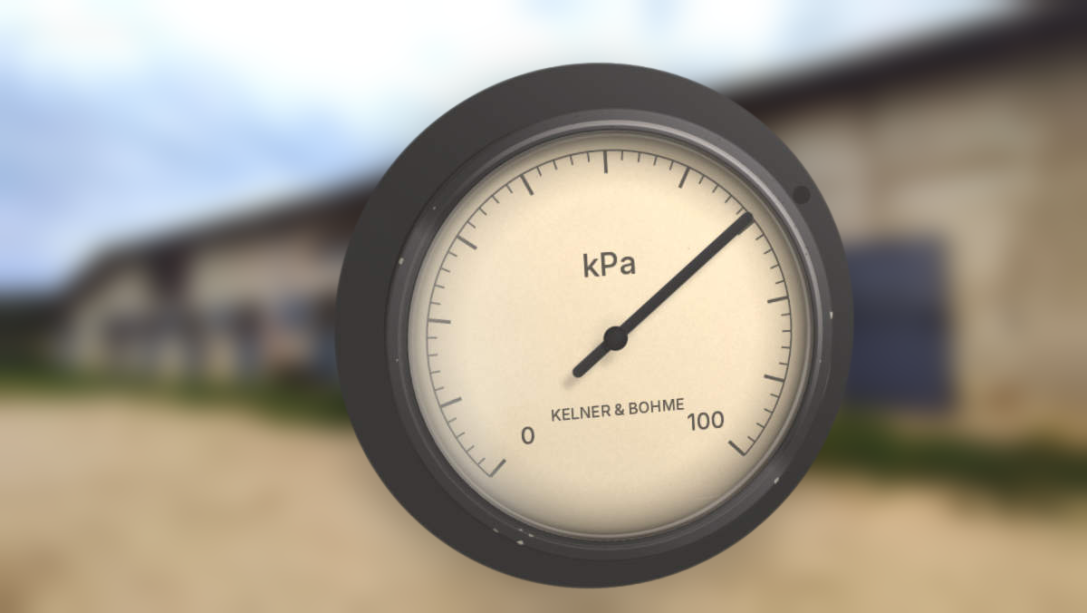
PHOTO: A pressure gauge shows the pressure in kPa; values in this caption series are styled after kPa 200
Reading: kPa 69
